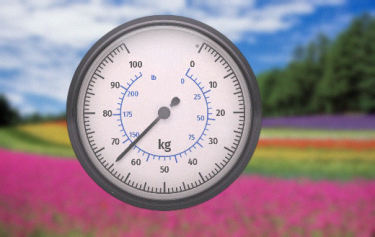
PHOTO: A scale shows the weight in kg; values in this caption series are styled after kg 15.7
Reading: kg 65
